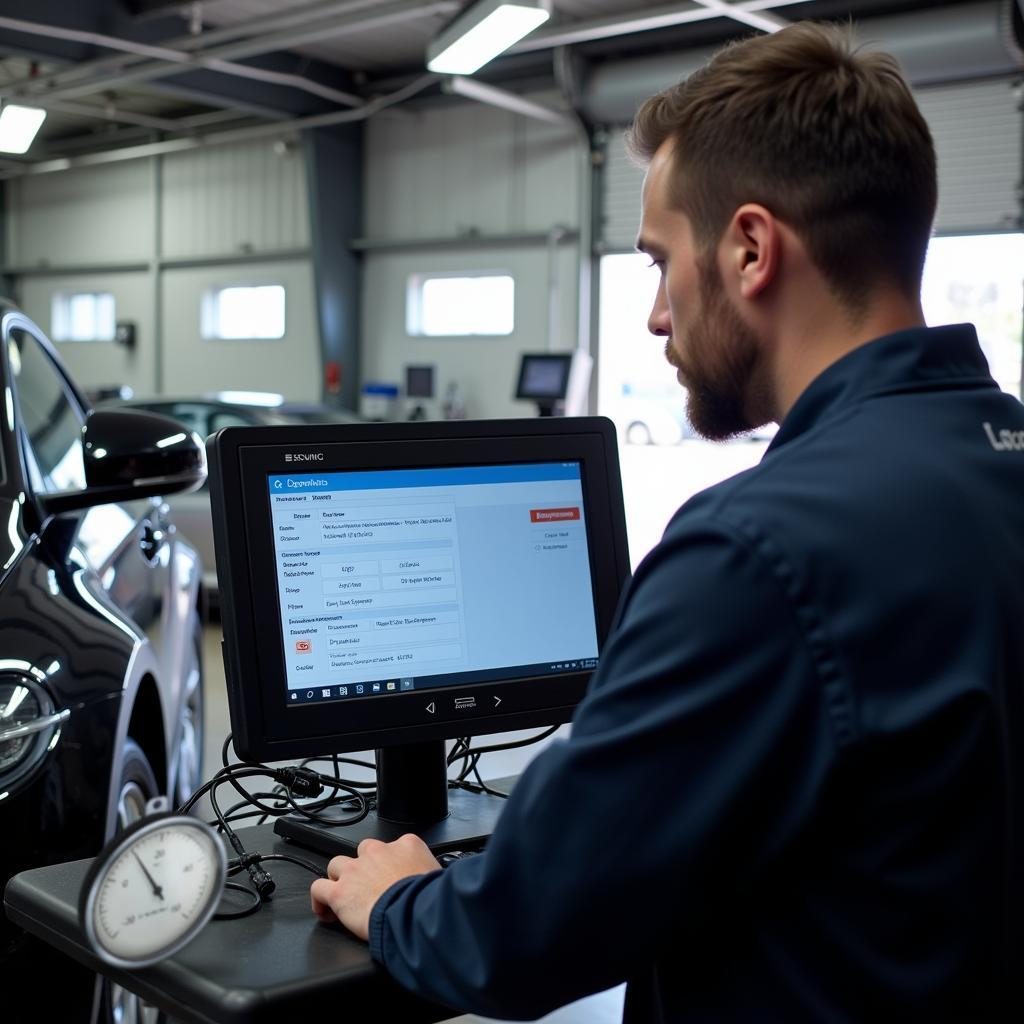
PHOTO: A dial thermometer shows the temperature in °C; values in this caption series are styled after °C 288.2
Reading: °C 10
